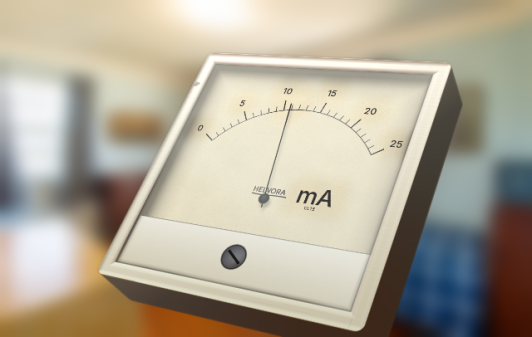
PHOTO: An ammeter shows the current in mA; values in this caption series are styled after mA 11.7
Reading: mA 11
